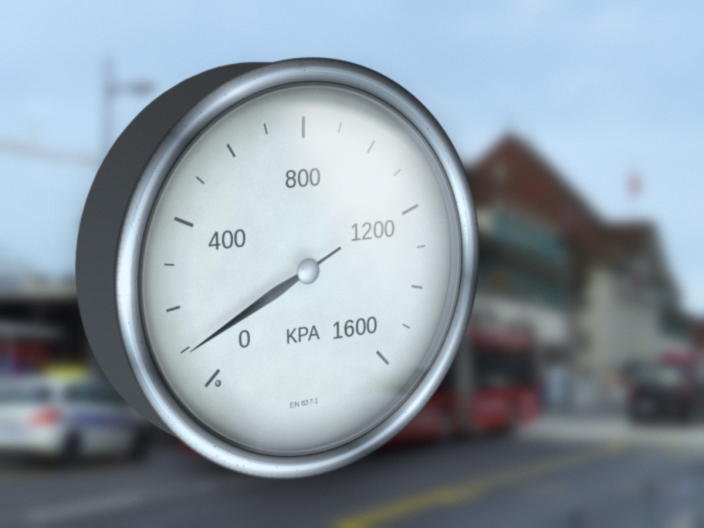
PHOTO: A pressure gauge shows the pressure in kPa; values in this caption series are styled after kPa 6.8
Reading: kPa 100
